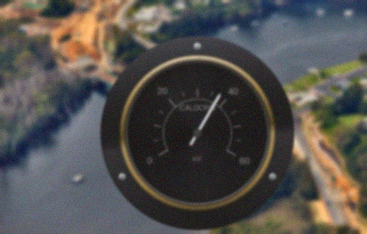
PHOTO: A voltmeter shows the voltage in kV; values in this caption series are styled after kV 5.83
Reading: kV 37.5
